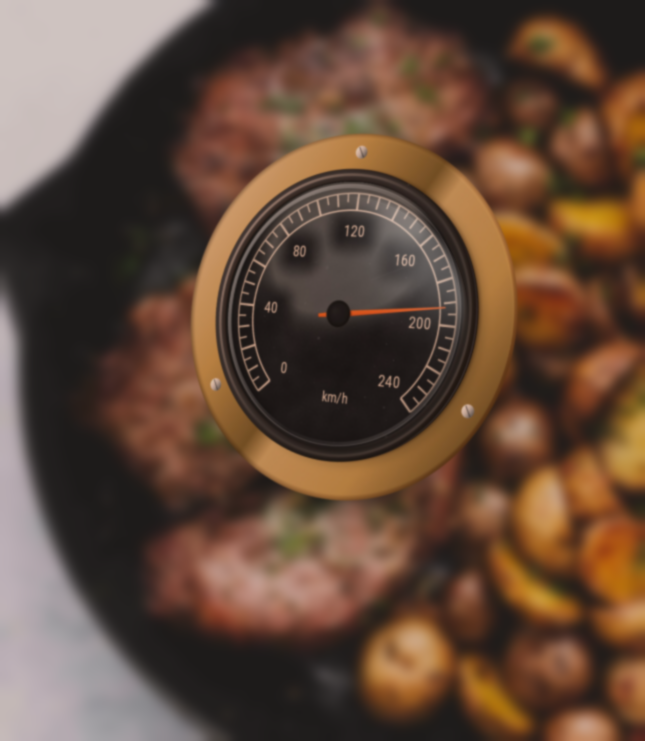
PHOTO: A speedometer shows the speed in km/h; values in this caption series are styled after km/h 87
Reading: km/h 192.5
